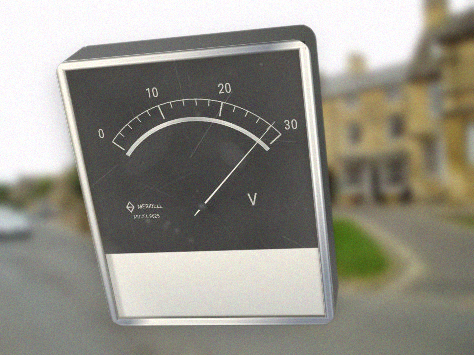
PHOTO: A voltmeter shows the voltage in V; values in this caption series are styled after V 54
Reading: V 28
